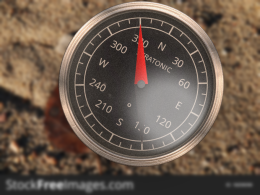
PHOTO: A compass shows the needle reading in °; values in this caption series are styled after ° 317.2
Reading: ° 330
